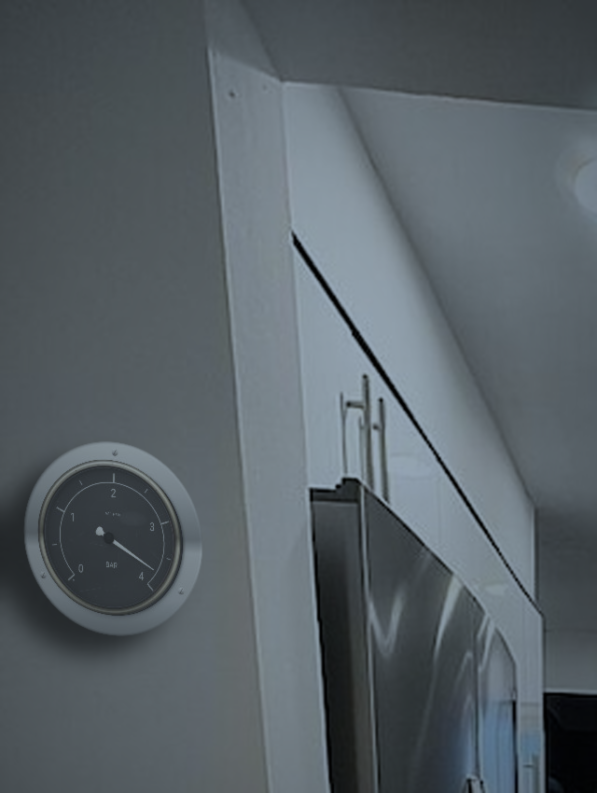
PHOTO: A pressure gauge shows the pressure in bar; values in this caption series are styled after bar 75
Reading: bar 3.75
